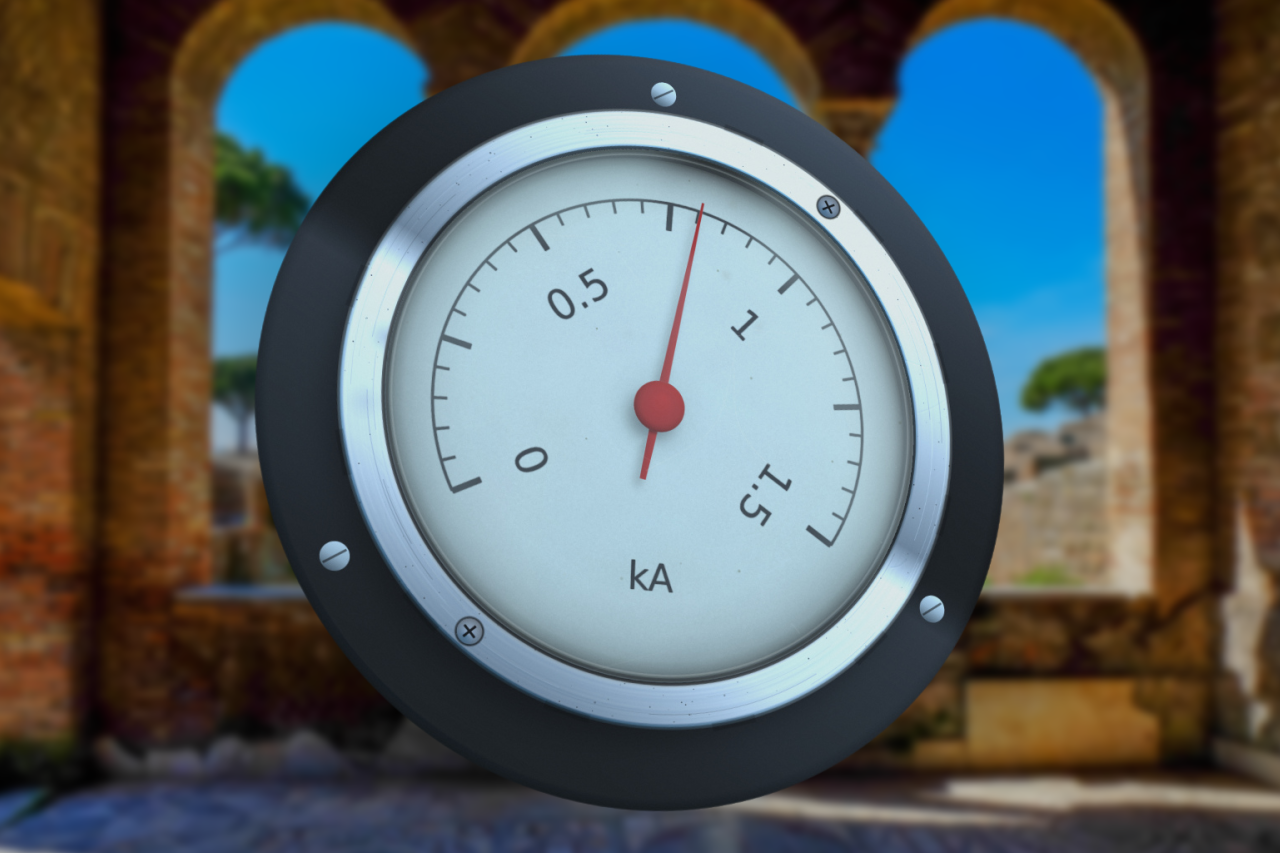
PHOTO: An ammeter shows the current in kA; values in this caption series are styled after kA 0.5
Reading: kA 0.8
